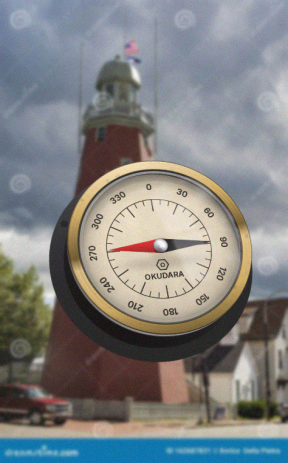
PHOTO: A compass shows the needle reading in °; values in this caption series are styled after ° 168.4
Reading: ° 270
